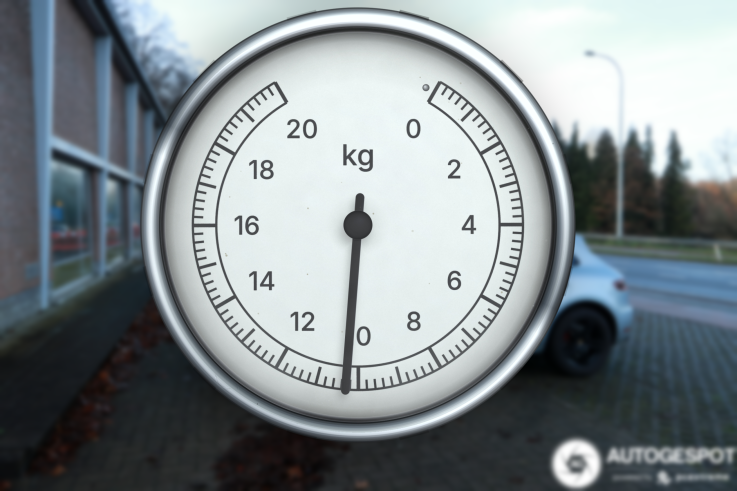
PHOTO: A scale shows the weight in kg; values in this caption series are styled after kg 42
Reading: kg 10.3
